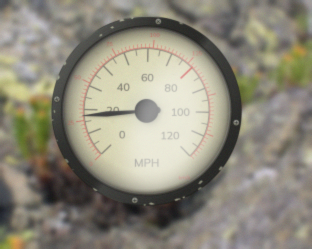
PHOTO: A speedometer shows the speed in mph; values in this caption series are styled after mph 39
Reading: mph 17.5
